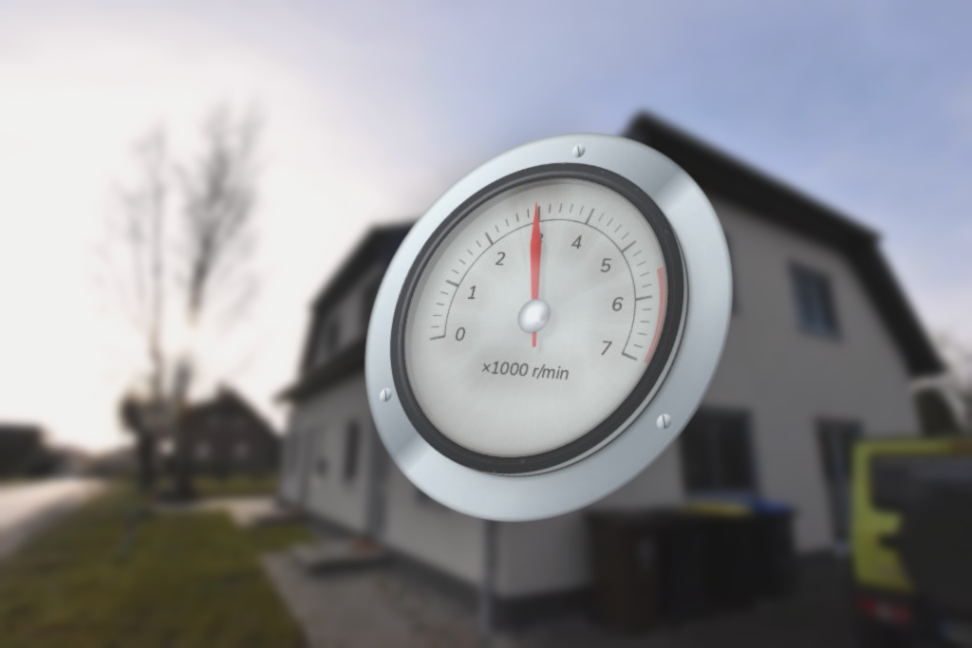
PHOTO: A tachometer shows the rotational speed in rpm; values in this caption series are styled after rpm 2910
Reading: rpm 3000
